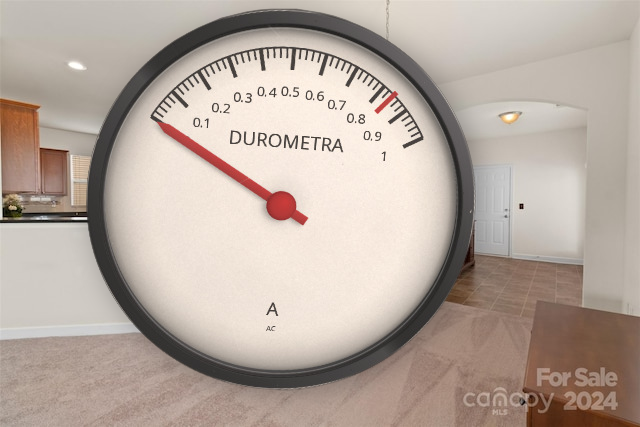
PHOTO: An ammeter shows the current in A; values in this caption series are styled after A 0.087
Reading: A 0
